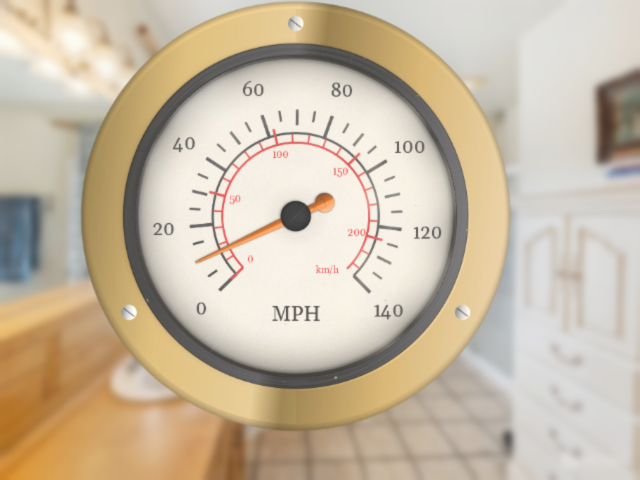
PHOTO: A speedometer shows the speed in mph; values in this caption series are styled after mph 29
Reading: mph 10
